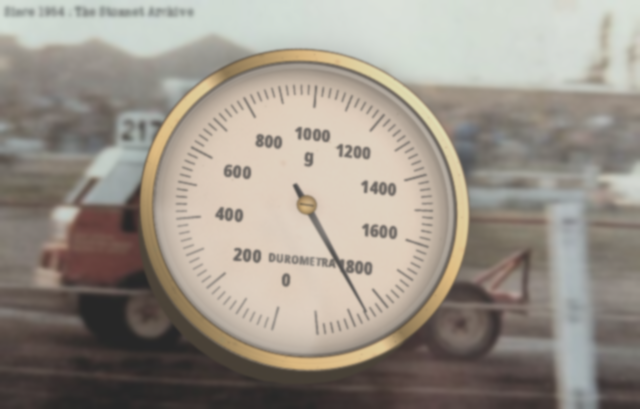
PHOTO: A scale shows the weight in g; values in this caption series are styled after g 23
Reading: g 1860
